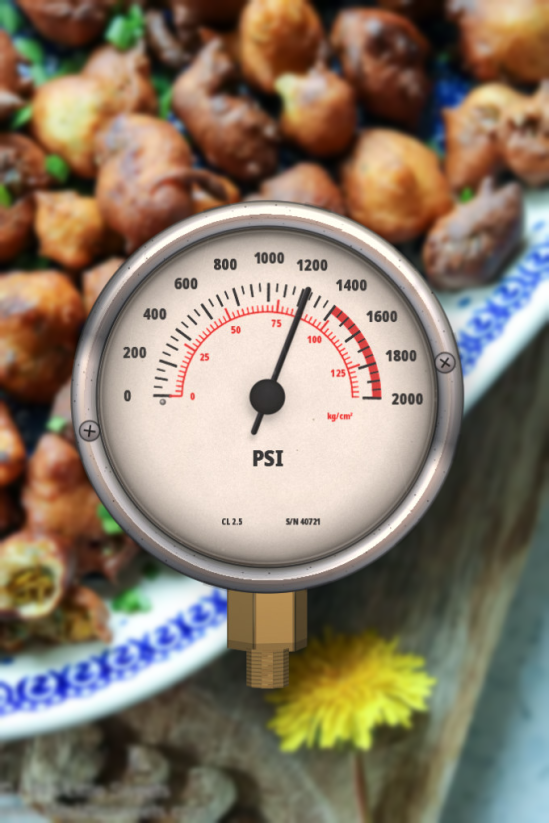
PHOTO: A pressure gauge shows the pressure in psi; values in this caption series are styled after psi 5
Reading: psi 1225
